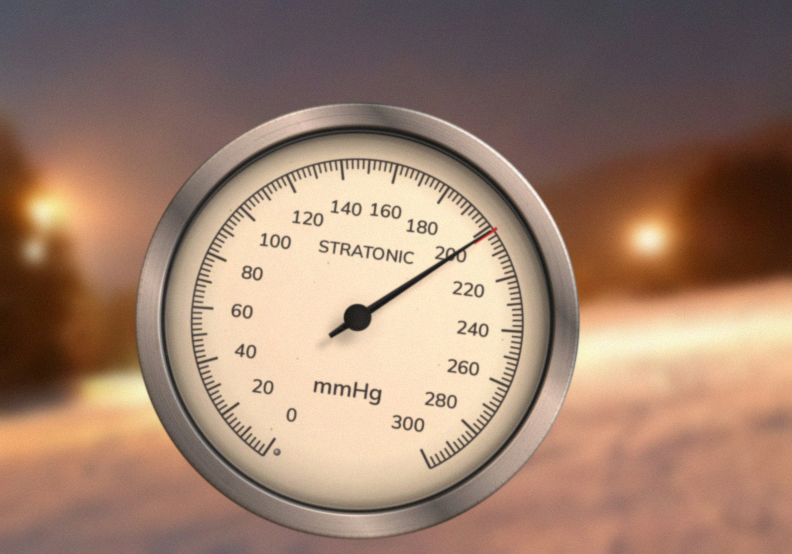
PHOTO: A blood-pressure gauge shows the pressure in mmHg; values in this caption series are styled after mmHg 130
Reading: mmHg 202
